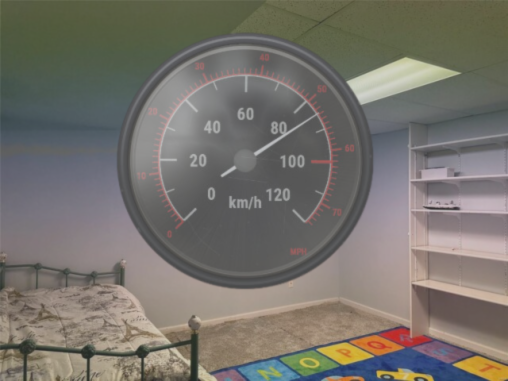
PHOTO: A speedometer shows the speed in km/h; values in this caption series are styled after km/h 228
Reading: km/h 85
